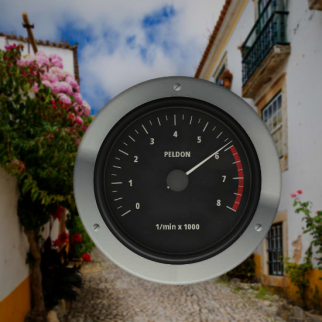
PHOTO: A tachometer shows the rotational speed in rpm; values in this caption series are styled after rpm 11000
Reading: rpm 5875
